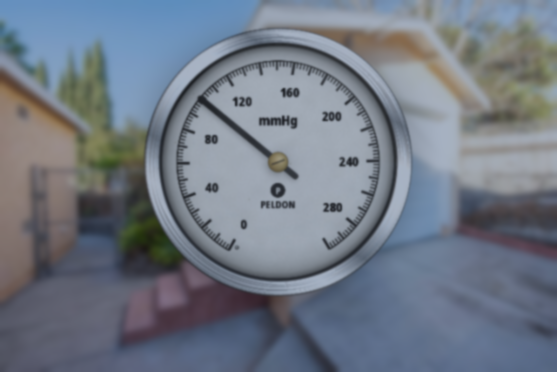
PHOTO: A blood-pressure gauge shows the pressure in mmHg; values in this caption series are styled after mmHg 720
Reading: mmHg 100
